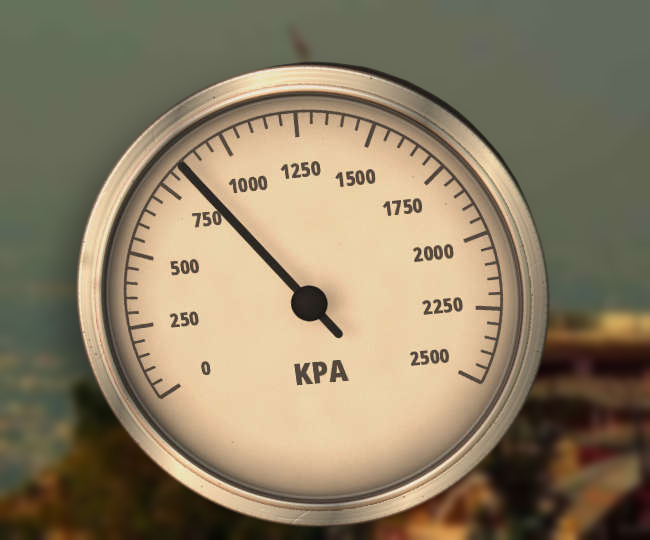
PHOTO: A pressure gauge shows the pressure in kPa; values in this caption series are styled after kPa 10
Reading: kPa 850
